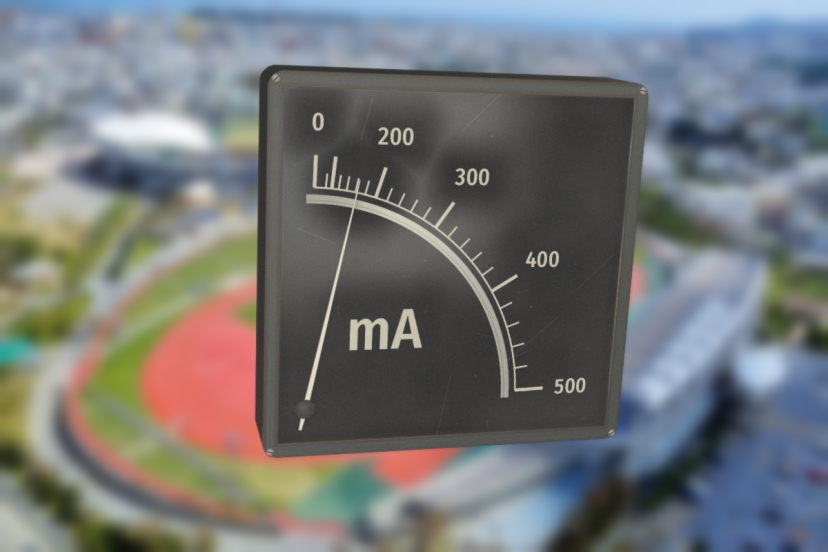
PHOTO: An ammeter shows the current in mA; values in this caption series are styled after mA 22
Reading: mA 160
